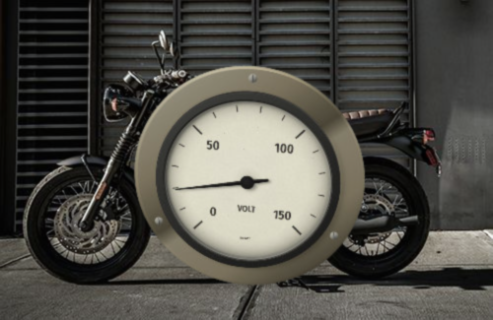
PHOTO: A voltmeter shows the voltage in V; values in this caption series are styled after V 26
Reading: V 20
